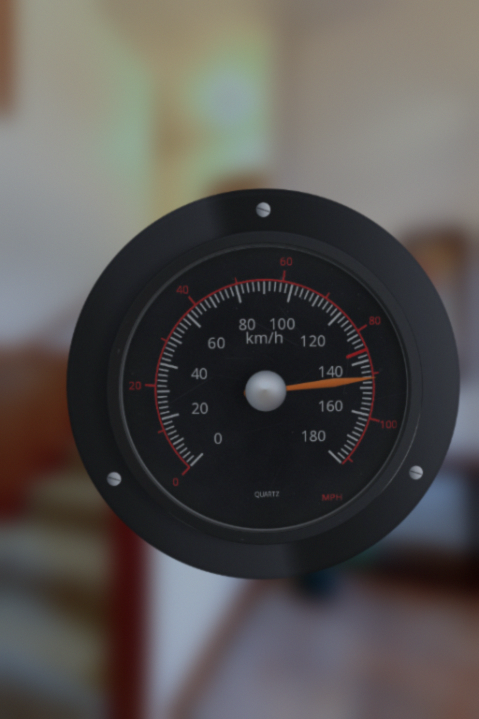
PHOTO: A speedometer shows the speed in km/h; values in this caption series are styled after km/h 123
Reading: km/h 146
